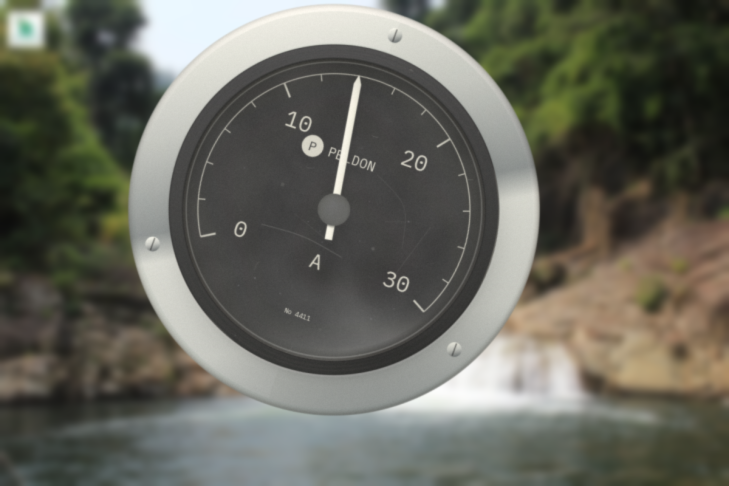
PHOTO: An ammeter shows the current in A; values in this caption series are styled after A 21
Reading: A 14
